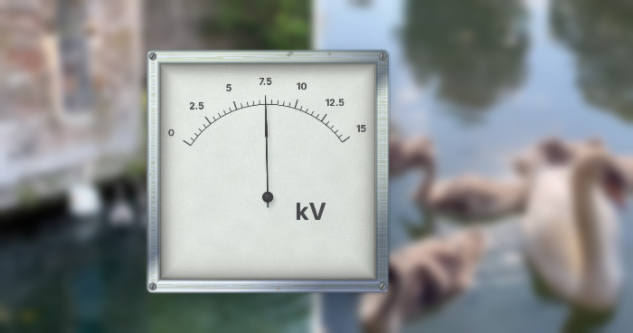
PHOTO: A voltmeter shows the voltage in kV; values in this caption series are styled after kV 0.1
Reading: kV 7.5
